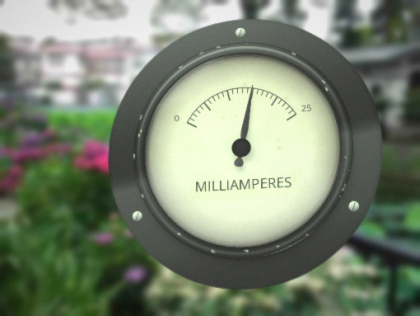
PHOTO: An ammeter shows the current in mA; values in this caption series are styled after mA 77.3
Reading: mA 15
